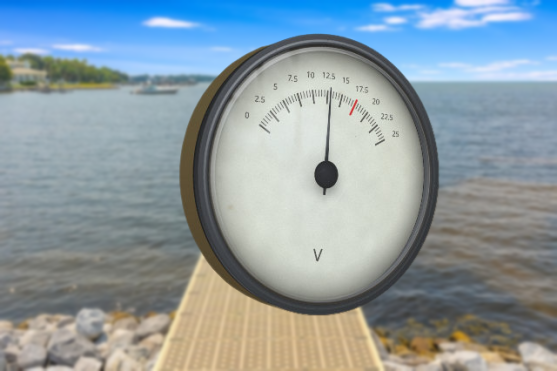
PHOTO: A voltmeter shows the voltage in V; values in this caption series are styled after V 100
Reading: V 12.5
